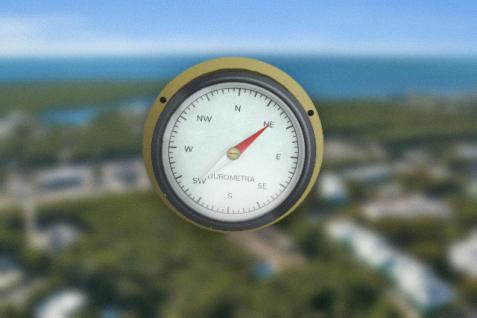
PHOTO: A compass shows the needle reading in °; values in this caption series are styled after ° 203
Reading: ° 45
